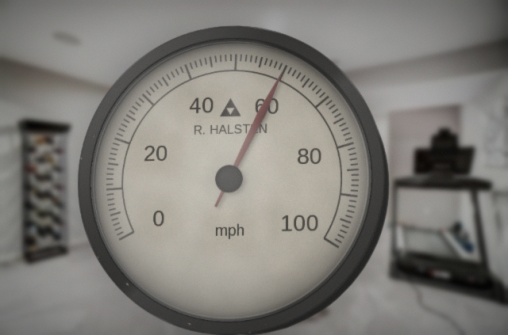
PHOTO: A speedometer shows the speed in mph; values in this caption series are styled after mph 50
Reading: mph 60
